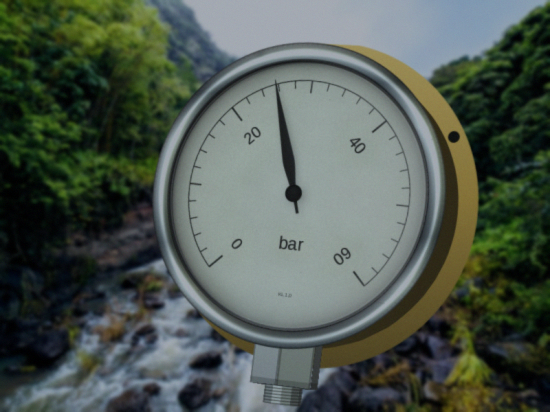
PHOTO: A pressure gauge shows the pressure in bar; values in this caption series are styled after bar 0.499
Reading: bar 26
